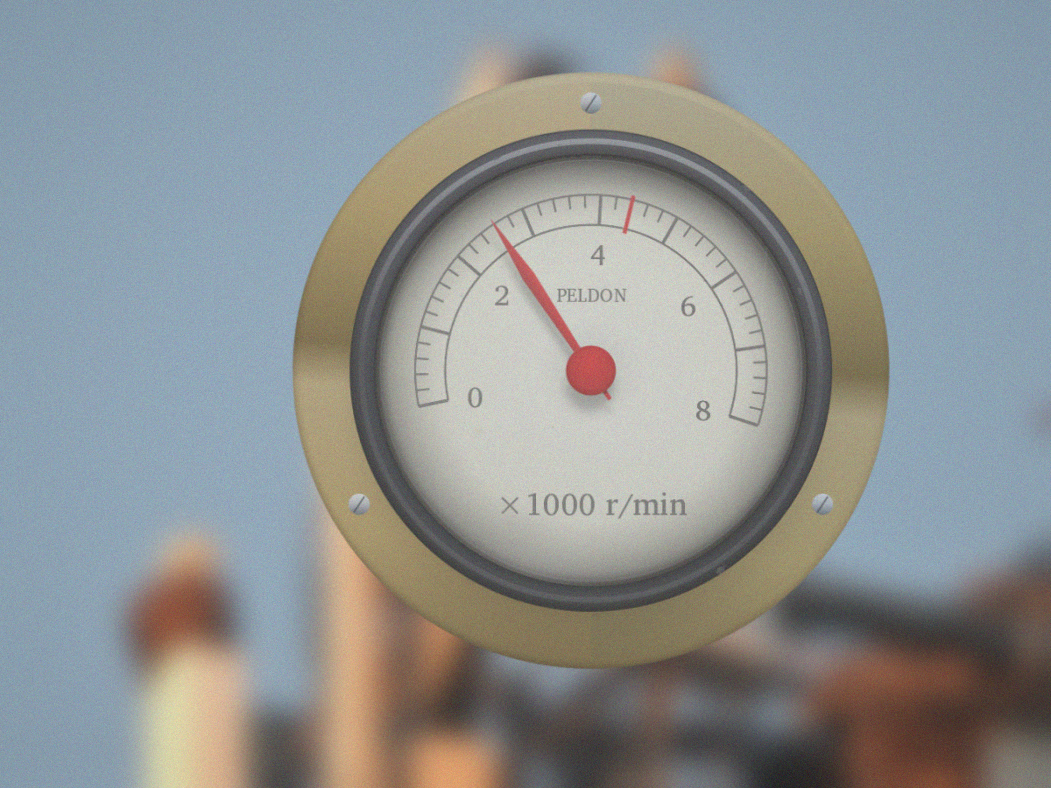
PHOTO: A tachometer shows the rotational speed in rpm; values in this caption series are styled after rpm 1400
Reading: rpm 2600
